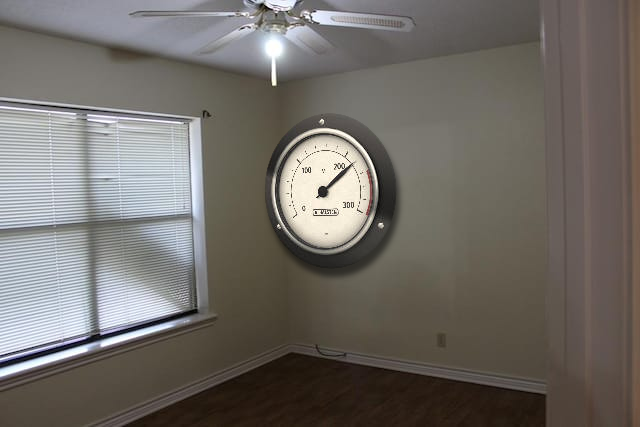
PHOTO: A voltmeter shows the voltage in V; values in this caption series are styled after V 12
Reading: V 220
